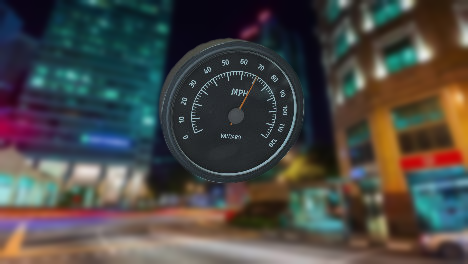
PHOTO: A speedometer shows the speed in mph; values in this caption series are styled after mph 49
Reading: mph 70
